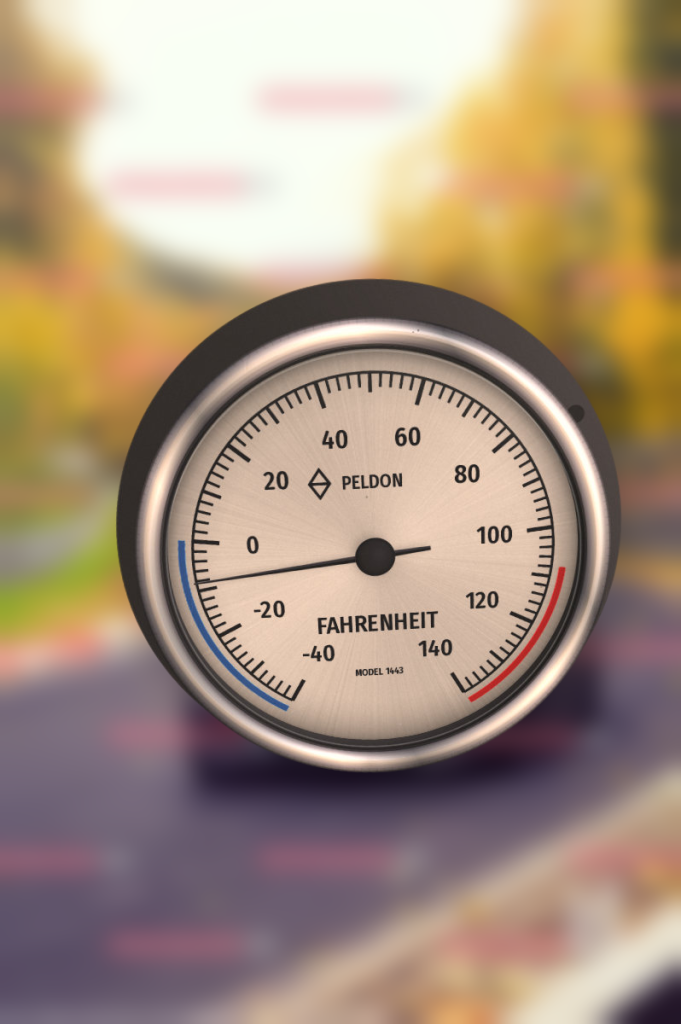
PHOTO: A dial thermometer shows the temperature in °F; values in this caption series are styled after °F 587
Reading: °F -8
